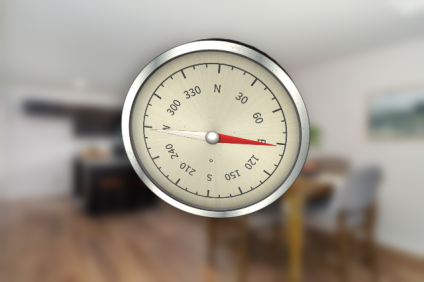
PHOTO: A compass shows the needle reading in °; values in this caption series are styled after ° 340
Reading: ° 90
